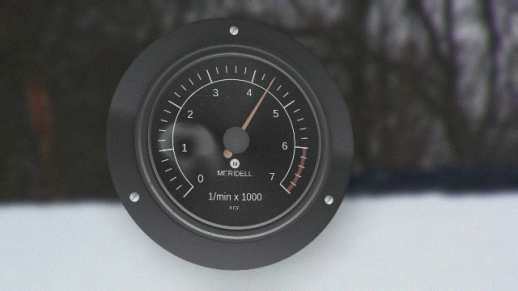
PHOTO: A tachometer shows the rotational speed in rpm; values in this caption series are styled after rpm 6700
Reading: rpm 4400
